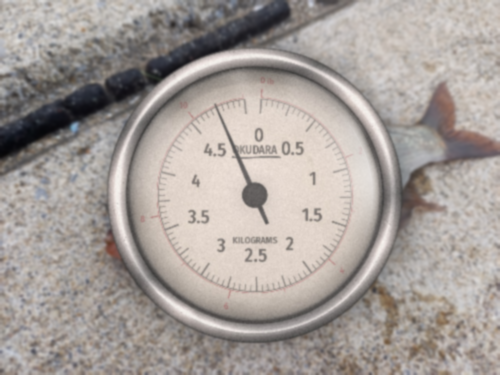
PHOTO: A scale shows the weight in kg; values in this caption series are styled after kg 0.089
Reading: kg 4.75
